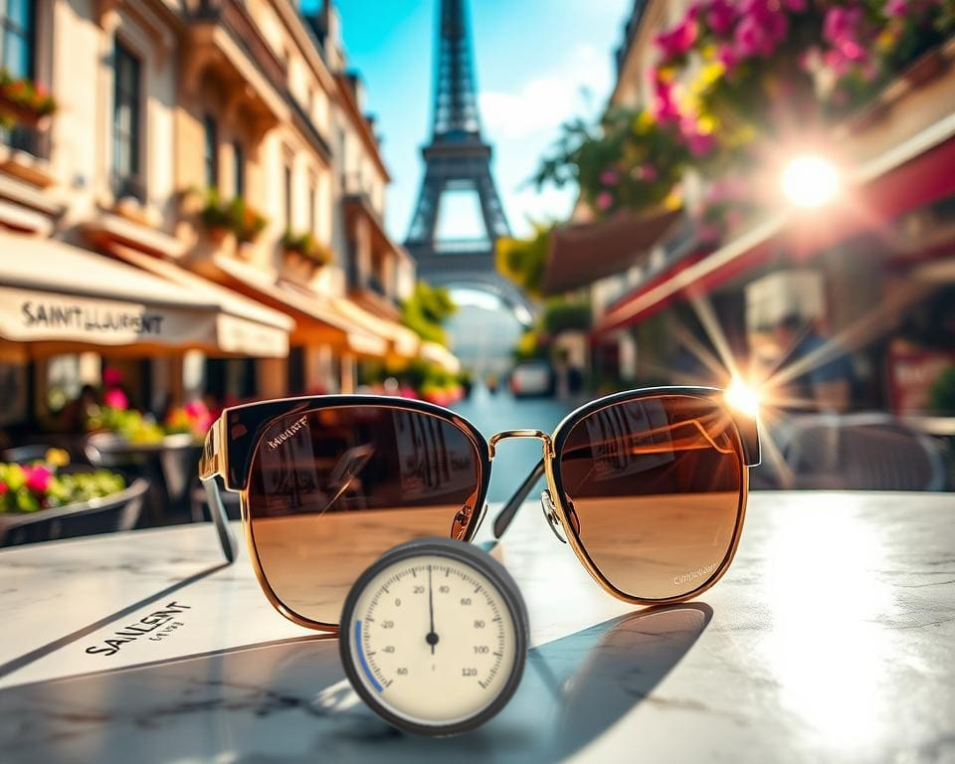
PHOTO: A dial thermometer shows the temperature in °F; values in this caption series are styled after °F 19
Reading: °F 30
